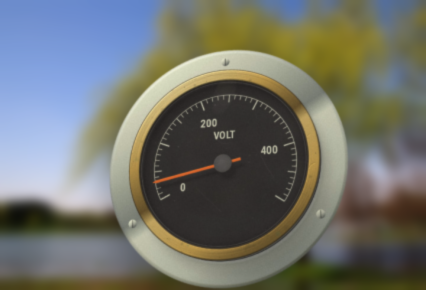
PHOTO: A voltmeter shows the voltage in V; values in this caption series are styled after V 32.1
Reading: V 30
